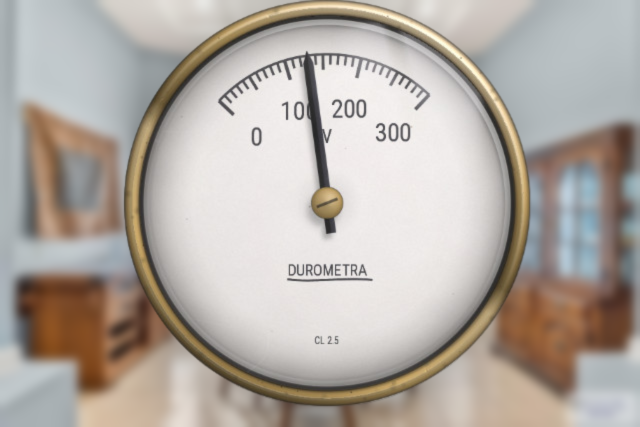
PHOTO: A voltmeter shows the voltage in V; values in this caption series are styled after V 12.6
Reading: V 130
